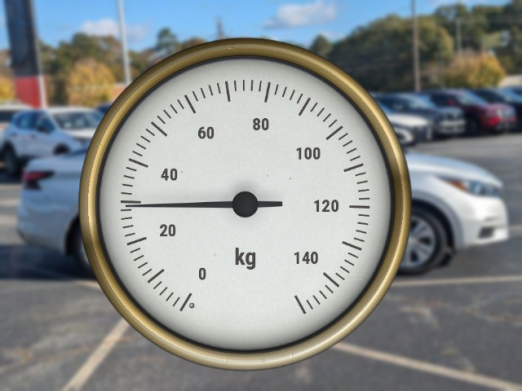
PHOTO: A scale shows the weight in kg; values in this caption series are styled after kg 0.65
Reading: kg 29
